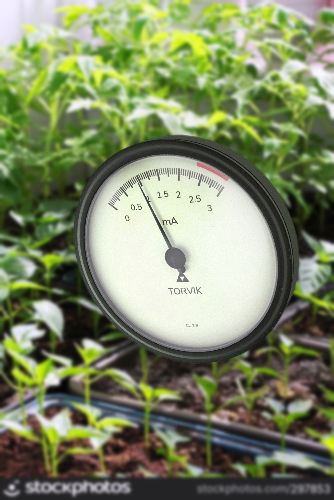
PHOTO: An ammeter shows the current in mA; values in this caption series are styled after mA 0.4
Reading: mA 1
